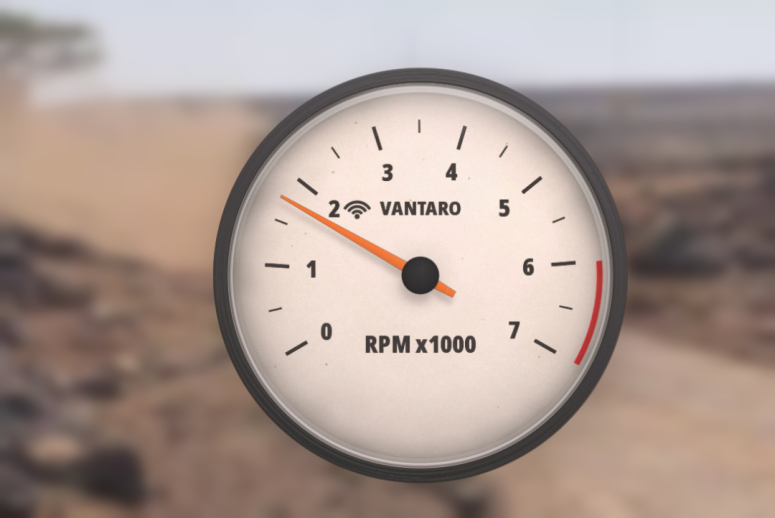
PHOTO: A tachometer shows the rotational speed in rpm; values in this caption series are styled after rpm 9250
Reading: rpm 1750
